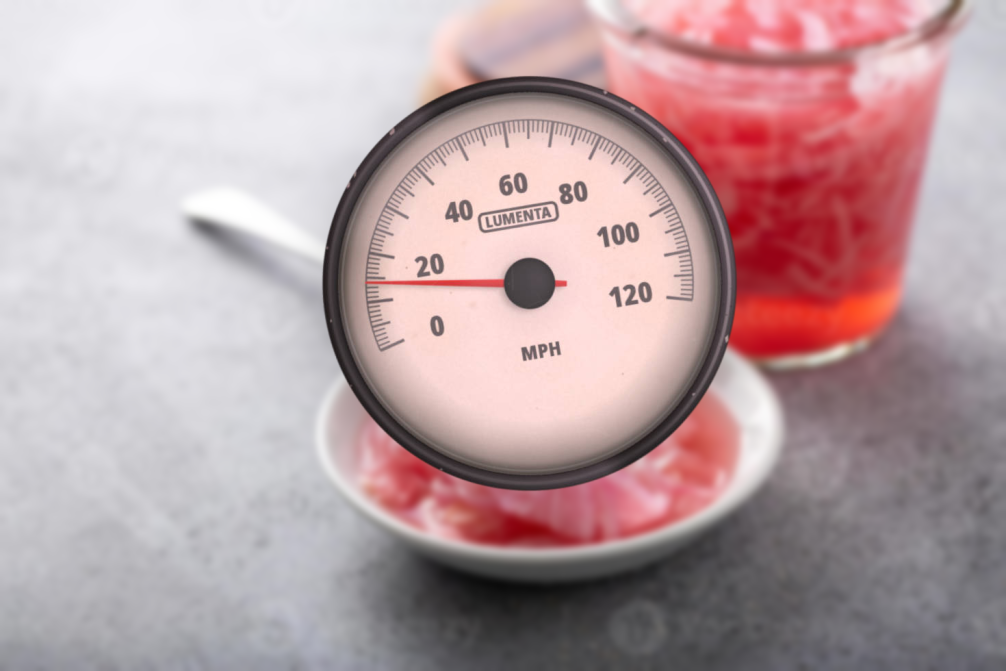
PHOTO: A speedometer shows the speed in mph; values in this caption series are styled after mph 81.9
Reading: mph 14
